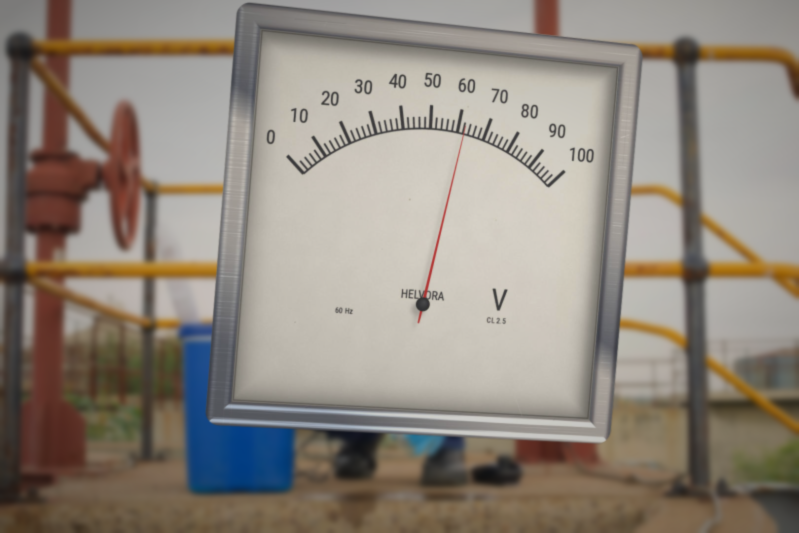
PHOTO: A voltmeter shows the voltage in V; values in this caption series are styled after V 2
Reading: V 62
